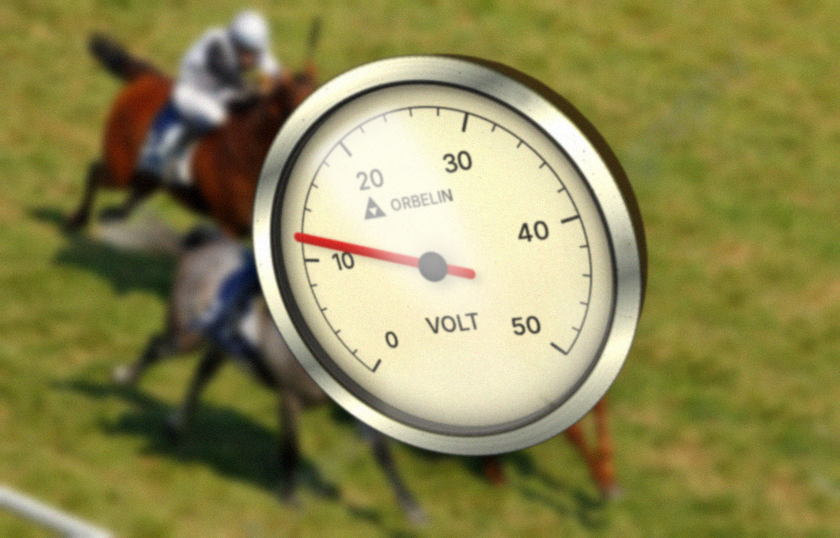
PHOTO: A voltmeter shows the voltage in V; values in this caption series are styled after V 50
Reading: V 12
